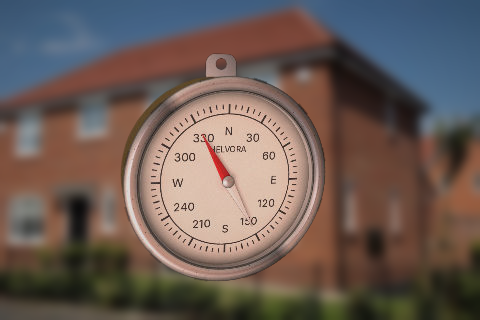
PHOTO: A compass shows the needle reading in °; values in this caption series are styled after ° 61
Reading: ° 330
